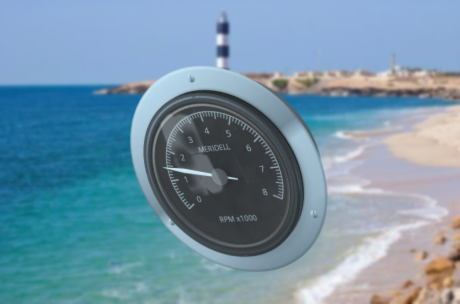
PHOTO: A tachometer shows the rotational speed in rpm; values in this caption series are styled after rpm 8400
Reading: rpm 1500
